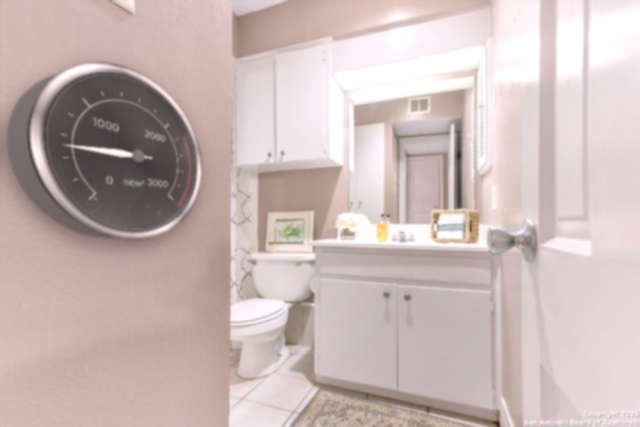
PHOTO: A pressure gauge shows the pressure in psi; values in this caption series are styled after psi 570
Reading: psi 500
